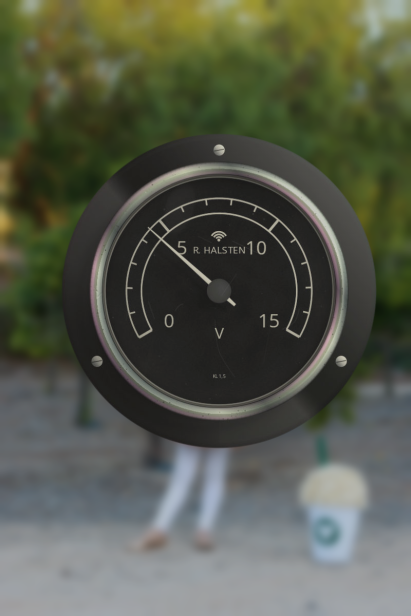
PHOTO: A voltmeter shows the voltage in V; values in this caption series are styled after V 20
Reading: V 4.5
